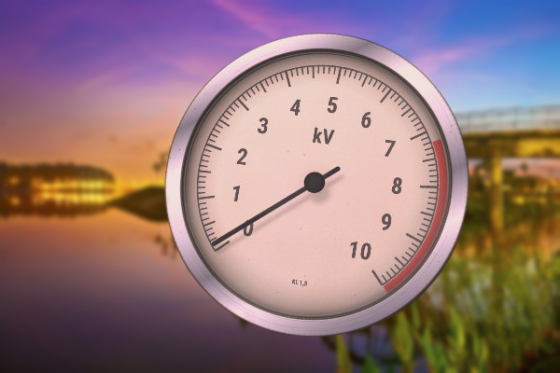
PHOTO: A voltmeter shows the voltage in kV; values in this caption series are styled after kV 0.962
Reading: kV 0.1
